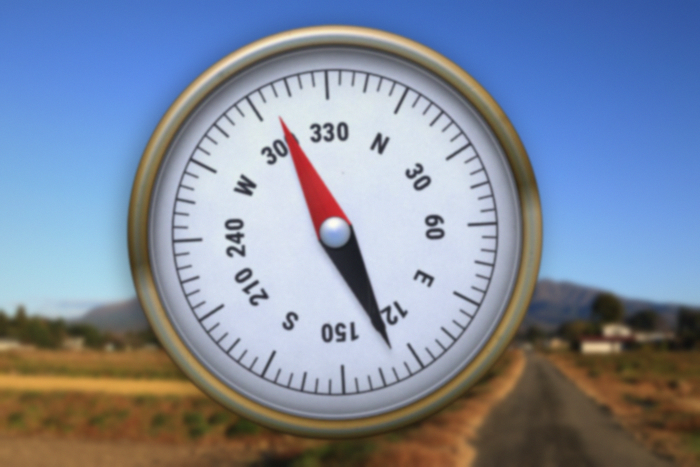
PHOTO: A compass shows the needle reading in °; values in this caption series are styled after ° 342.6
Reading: ° 307.5
